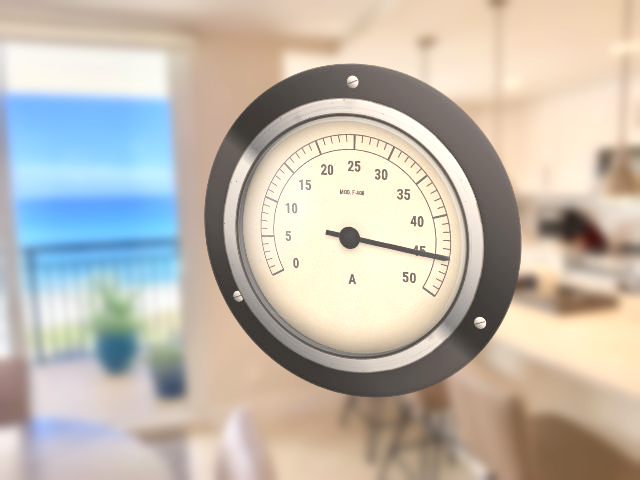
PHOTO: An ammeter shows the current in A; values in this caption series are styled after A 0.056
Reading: A 45
